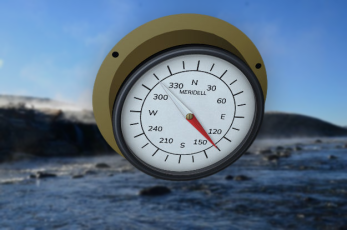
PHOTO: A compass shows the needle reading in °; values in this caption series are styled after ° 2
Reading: ° 135
